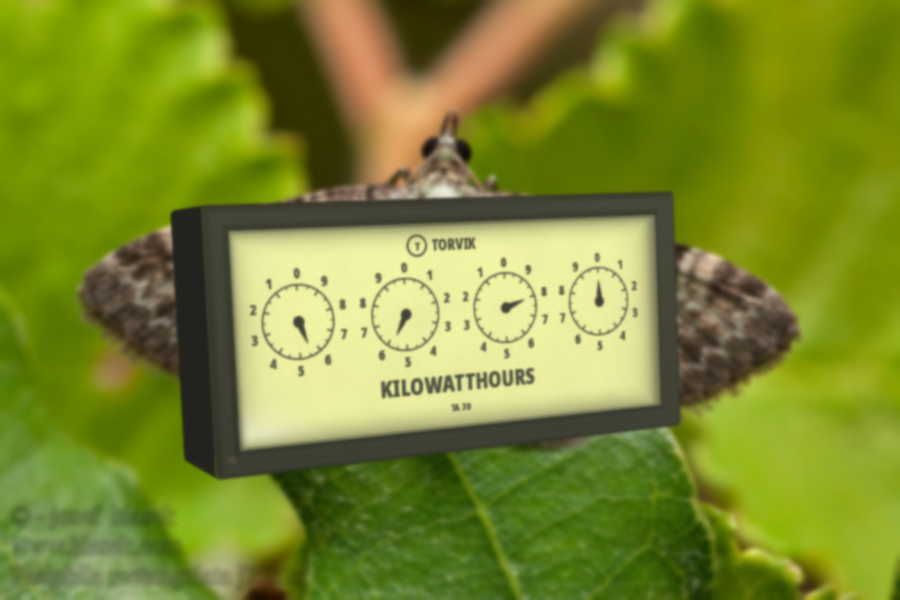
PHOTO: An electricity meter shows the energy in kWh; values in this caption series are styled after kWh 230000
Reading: kWh 5580
